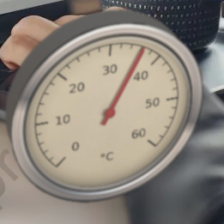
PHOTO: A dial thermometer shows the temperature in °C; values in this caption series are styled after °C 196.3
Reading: °C 36
